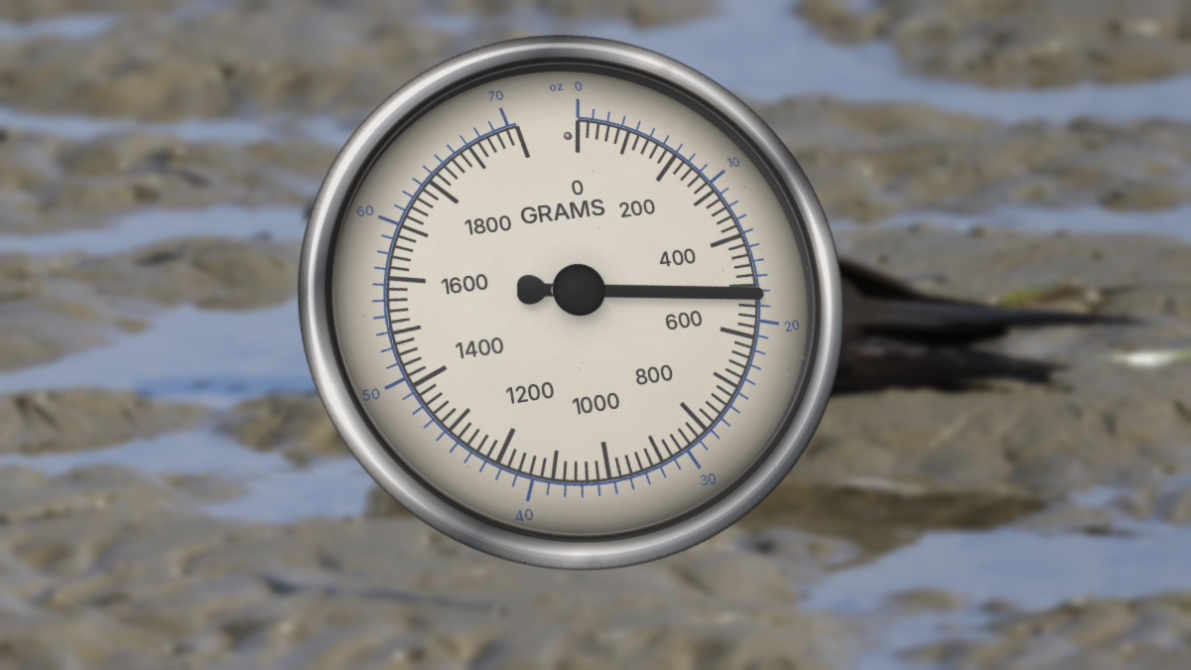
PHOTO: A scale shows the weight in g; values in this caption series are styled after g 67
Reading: g 520
